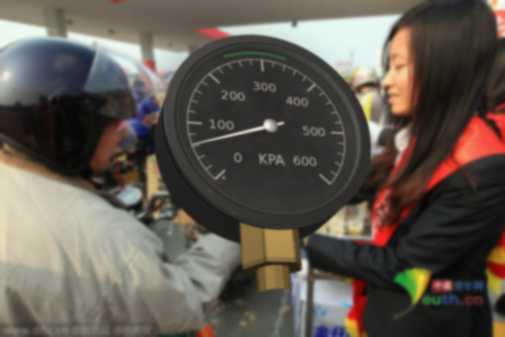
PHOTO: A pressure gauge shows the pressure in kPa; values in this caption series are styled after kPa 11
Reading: kPa 60
